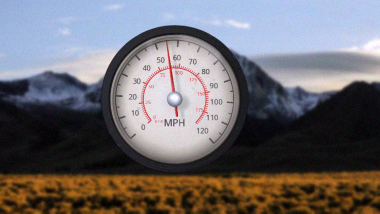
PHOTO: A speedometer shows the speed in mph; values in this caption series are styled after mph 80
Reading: mph 55
